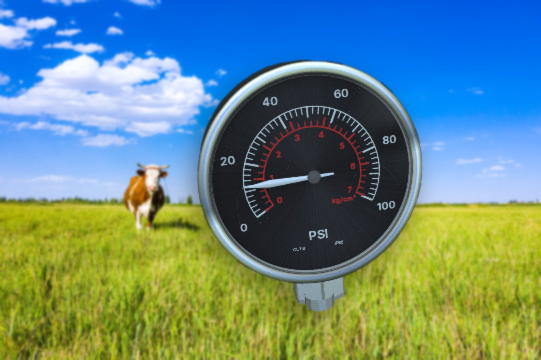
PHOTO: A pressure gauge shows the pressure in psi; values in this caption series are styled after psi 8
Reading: psi 12
